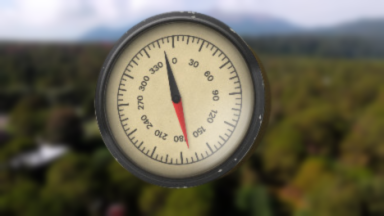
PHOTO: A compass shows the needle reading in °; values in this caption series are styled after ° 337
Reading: ° 170
